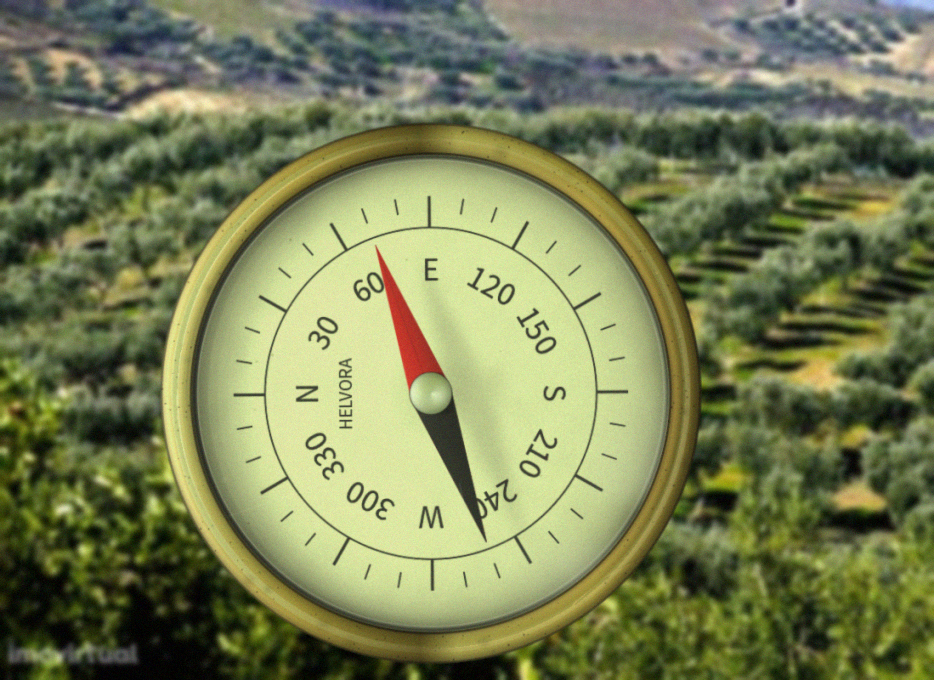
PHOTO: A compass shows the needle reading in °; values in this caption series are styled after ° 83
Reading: ° 70
